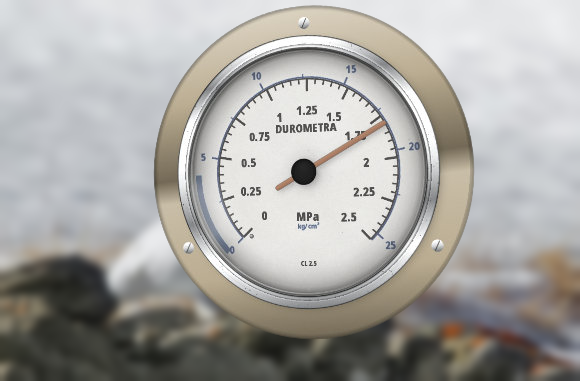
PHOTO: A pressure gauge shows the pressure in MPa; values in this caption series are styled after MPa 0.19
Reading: MPa 1.8
